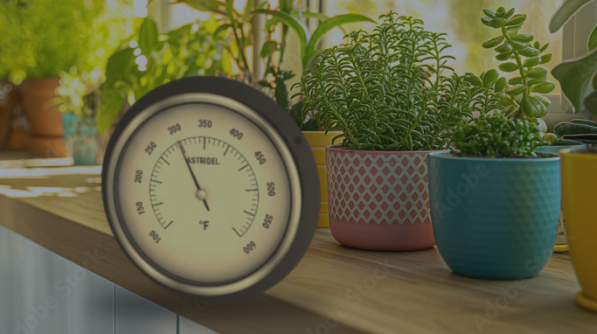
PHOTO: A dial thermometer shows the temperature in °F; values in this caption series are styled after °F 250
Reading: °F 300
